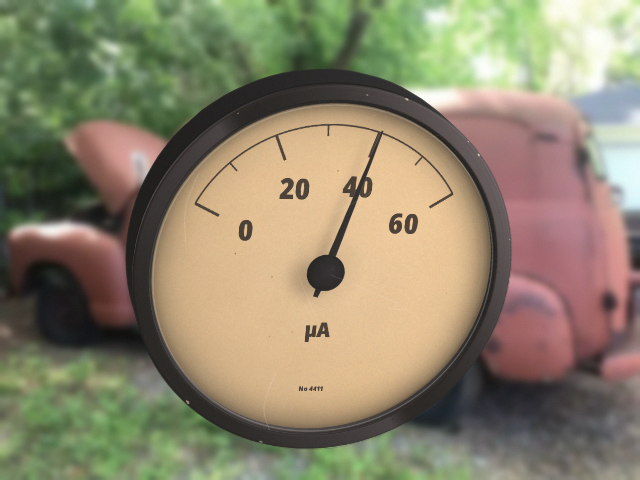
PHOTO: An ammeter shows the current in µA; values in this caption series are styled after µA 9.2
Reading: µA 40
